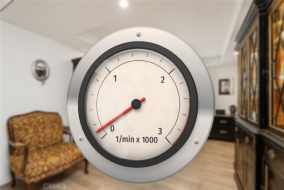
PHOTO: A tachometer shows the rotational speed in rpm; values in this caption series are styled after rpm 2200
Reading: rpm 100
